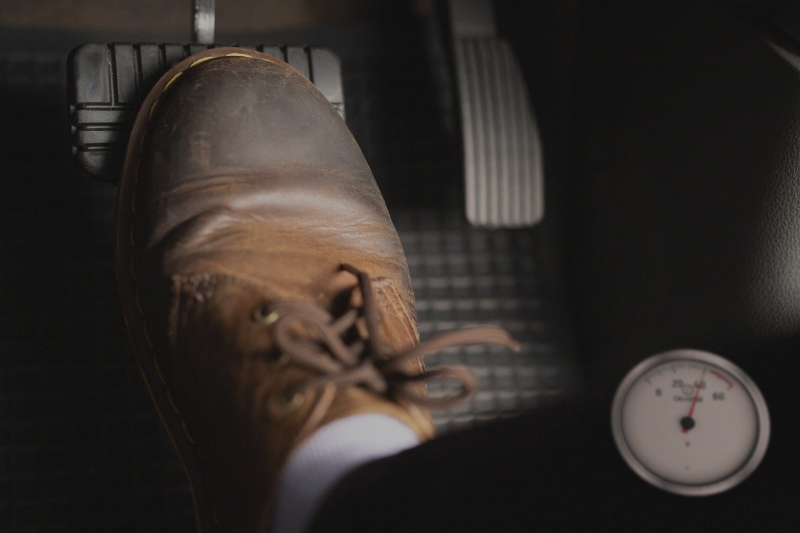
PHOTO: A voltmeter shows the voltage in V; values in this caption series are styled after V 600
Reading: V 40
